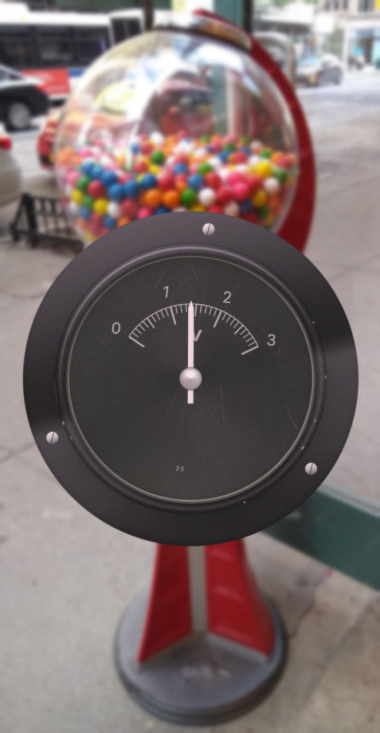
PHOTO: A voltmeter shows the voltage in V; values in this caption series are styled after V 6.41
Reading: V 1.4
